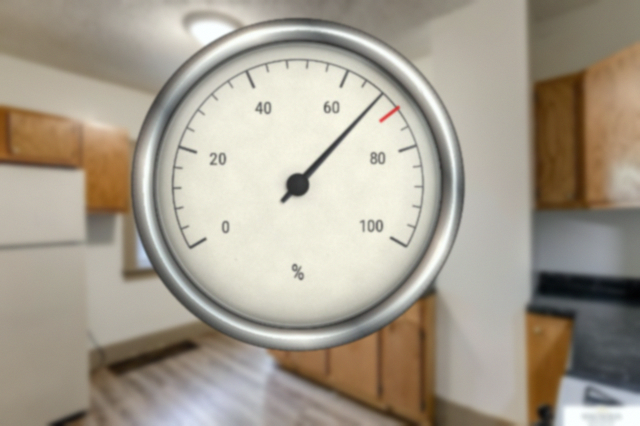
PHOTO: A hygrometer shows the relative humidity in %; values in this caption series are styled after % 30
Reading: % 68
